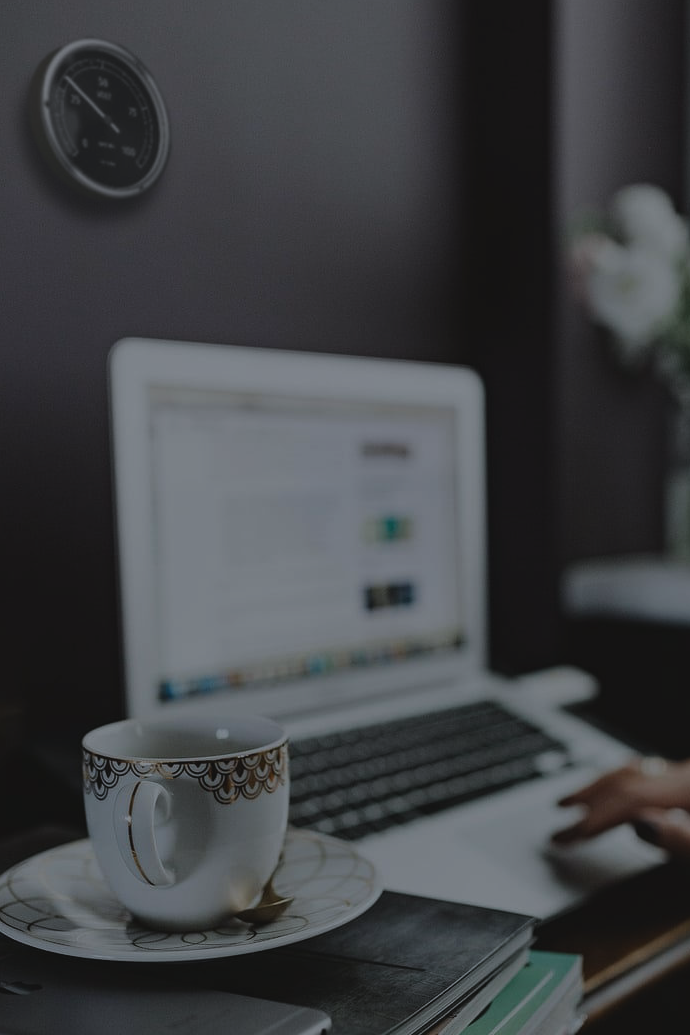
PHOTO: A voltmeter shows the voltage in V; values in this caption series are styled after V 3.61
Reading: V 30
